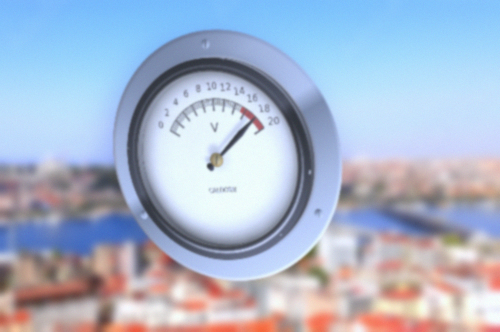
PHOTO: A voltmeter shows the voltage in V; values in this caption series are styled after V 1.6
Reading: V 18
